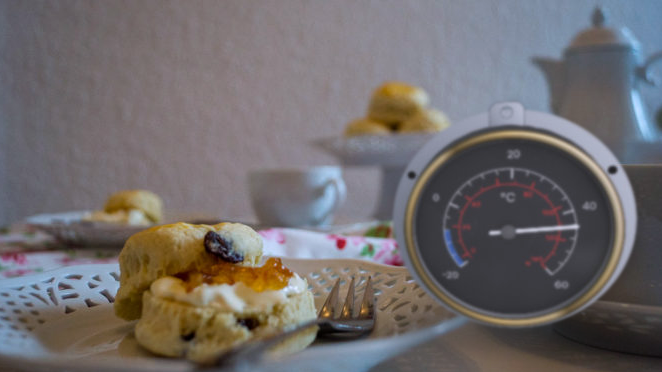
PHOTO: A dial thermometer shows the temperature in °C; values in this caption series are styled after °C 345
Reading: °C 44
